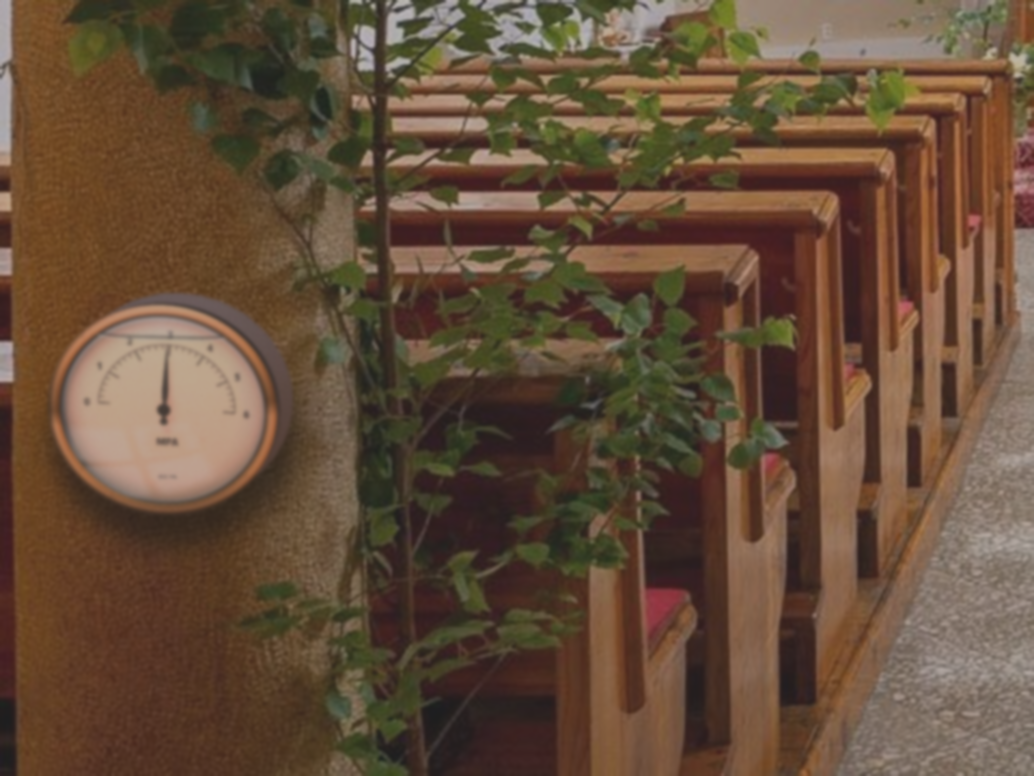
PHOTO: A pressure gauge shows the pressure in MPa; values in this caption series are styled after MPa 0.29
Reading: MPa 3
